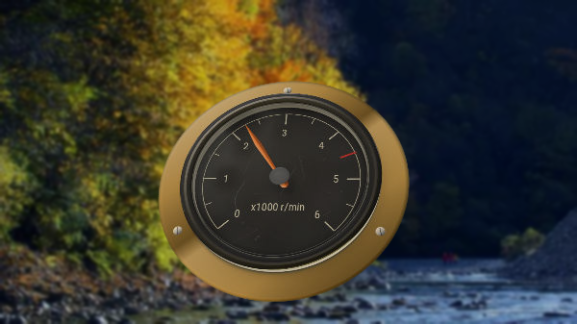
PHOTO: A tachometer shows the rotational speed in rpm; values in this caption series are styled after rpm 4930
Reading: rpm 2250
